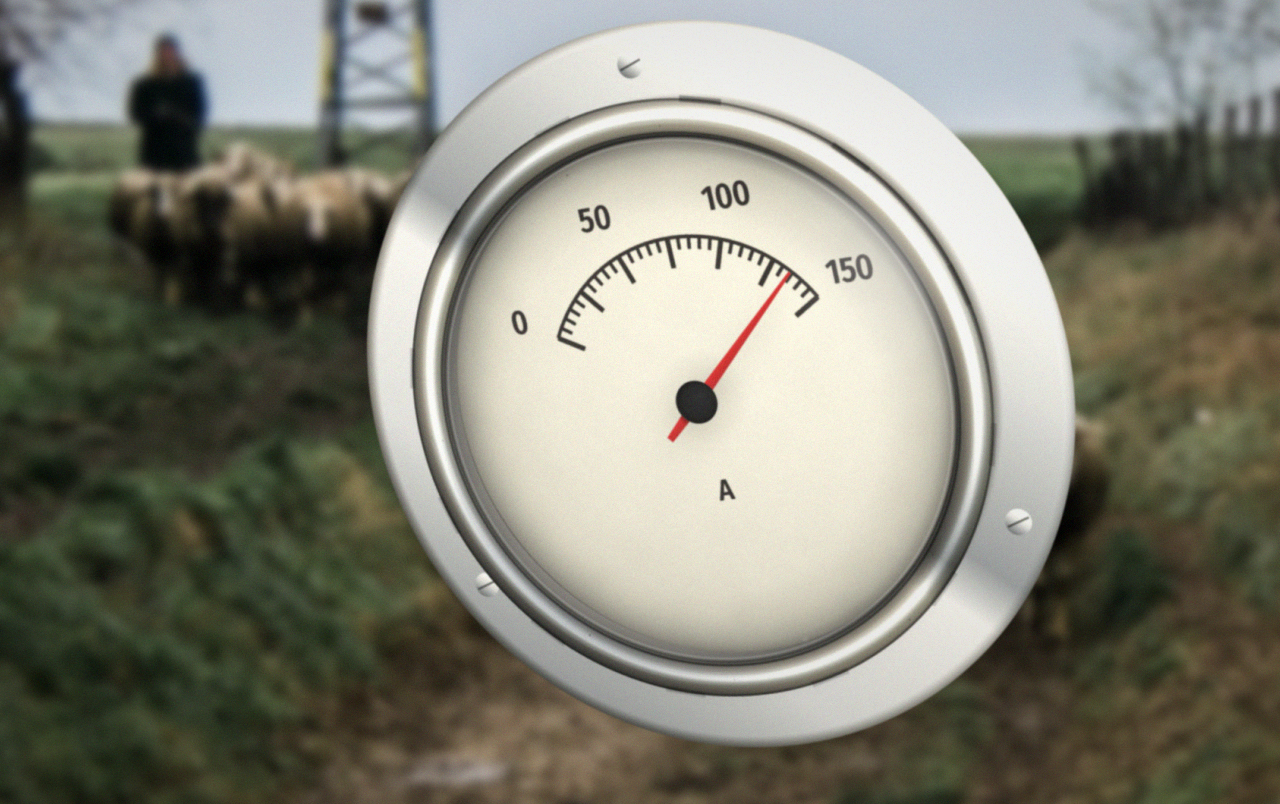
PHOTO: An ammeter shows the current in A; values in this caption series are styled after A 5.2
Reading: A 135
